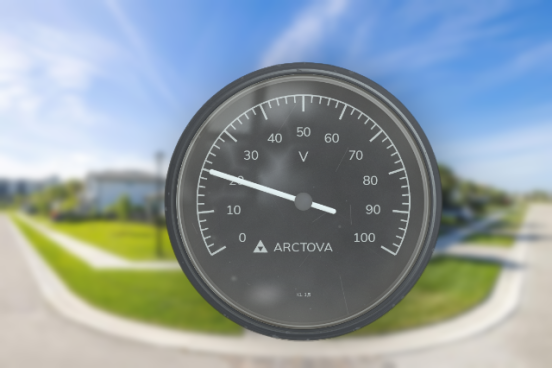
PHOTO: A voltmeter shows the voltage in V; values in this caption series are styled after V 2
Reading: V 20
